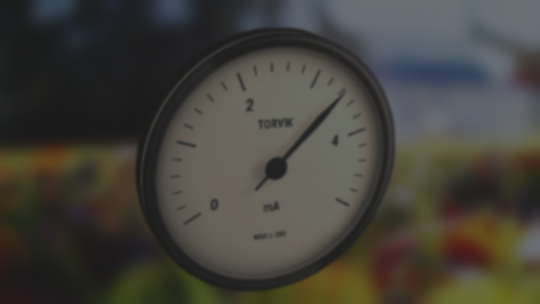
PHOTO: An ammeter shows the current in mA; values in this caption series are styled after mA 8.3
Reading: mA 3.4
